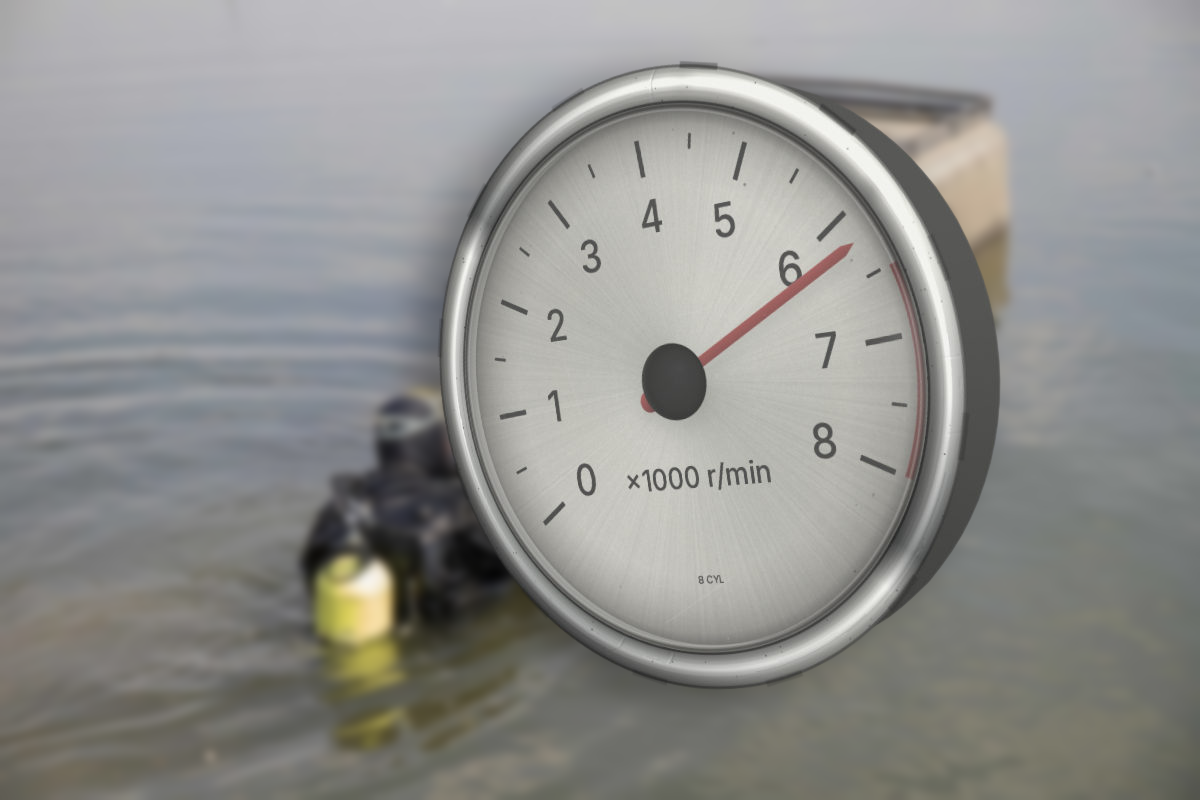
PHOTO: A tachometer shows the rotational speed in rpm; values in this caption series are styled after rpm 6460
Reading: rpm 6250
